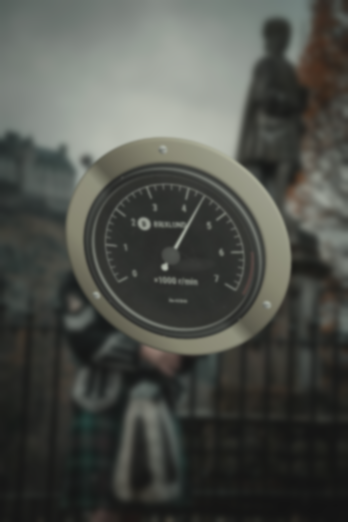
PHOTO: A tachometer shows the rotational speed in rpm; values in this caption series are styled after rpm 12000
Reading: rpm 4400
